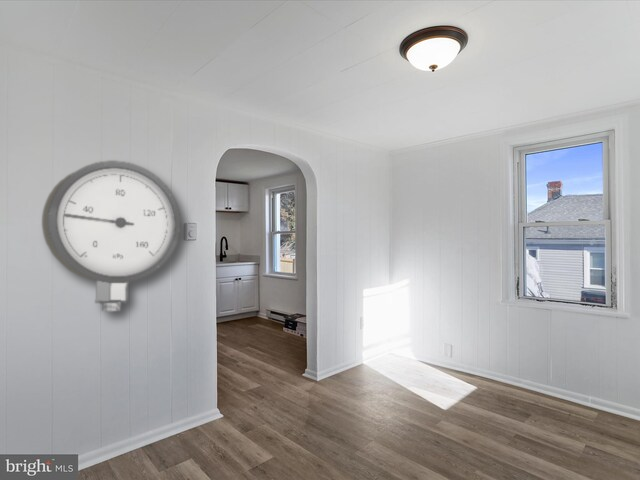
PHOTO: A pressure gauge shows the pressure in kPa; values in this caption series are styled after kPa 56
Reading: kPa 30
